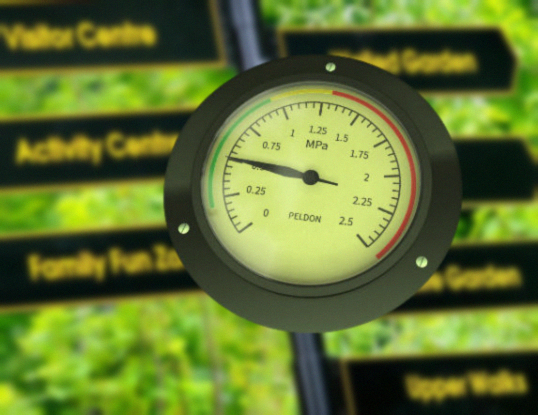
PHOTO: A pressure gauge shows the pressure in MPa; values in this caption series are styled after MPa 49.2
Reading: MPa 0.5
